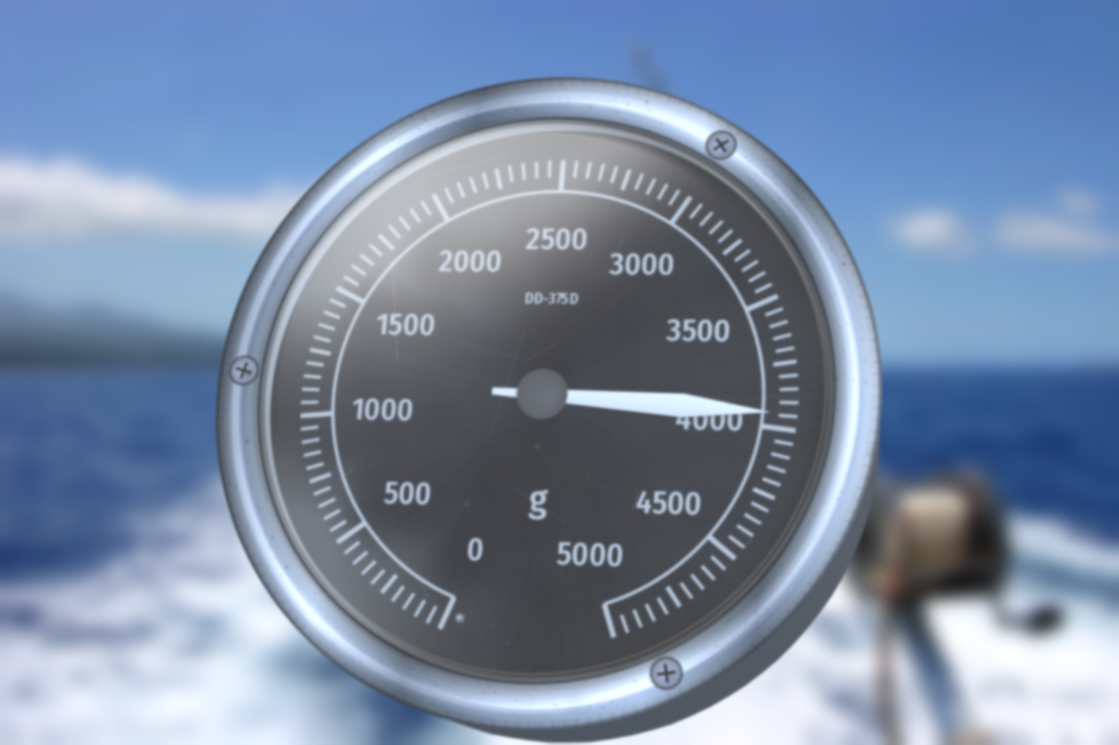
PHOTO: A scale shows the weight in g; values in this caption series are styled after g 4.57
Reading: g 3950
